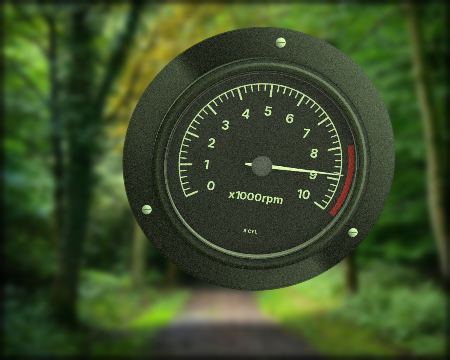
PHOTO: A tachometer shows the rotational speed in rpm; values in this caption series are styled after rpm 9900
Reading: rpm 8800
